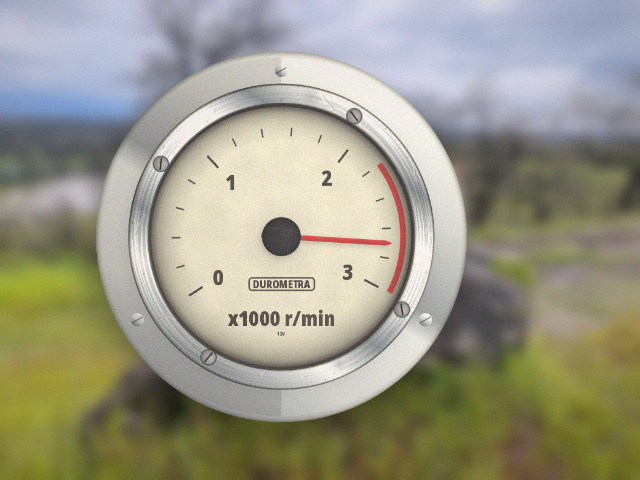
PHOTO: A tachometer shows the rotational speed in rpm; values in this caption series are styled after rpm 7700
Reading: rpm 2700
